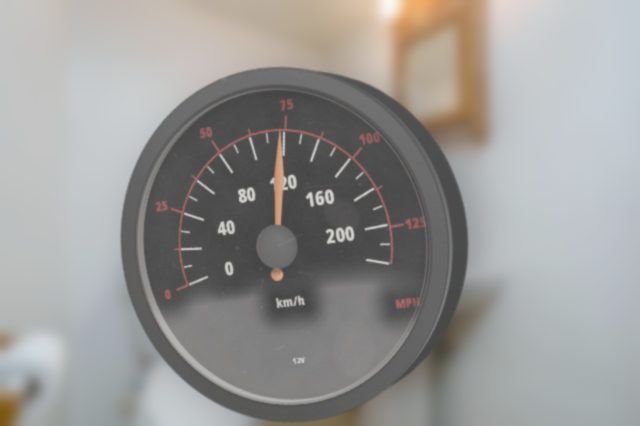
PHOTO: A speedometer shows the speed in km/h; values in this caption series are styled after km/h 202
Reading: km/h 120
